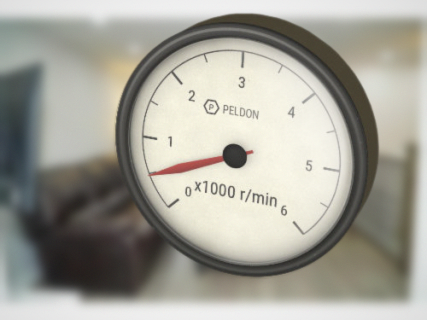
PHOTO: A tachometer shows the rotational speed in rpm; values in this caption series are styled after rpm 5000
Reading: rpm 500
